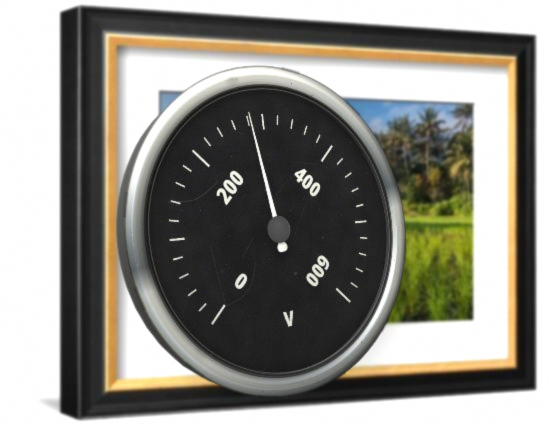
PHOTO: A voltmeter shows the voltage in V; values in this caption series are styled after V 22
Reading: V 280
